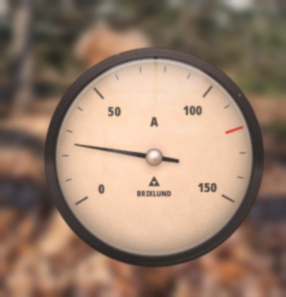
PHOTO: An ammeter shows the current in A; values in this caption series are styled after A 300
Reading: A 25
